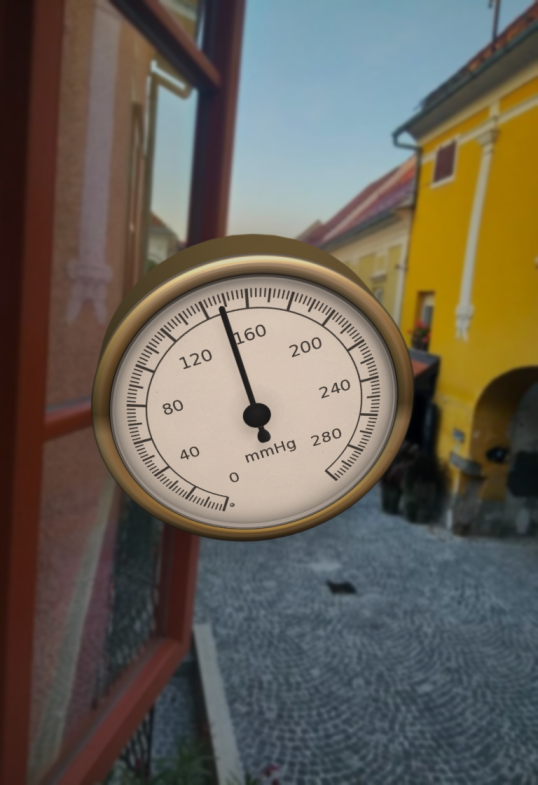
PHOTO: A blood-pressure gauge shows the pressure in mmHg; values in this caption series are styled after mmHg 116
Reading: mmHg 148
